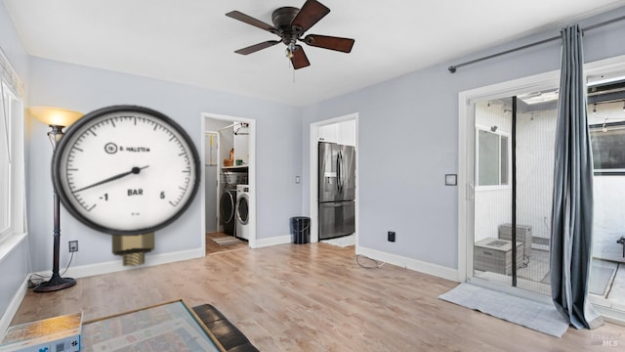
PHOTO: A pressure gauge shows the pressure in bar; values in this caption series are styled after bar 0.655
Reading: bar -0.5
